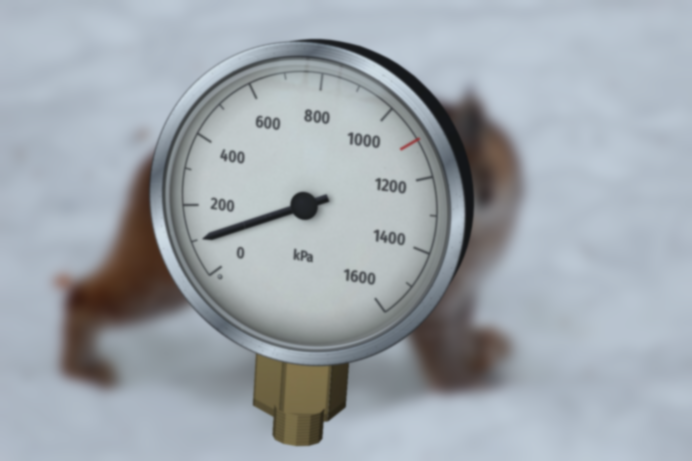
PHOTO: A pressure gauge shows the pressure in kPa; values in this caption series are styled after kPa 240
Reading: kPa 100
